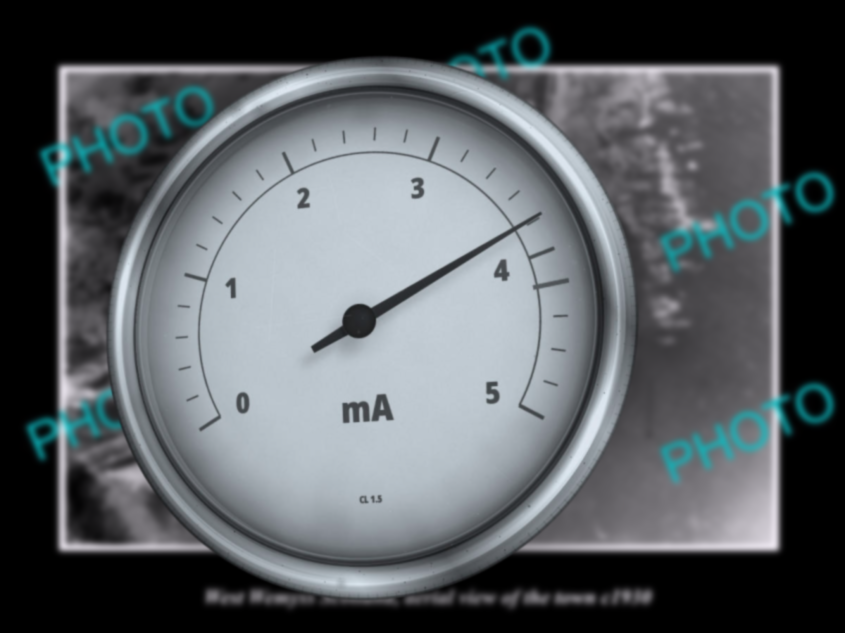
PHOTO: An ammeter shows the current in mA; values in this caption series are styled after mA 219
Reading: mA 3.8
